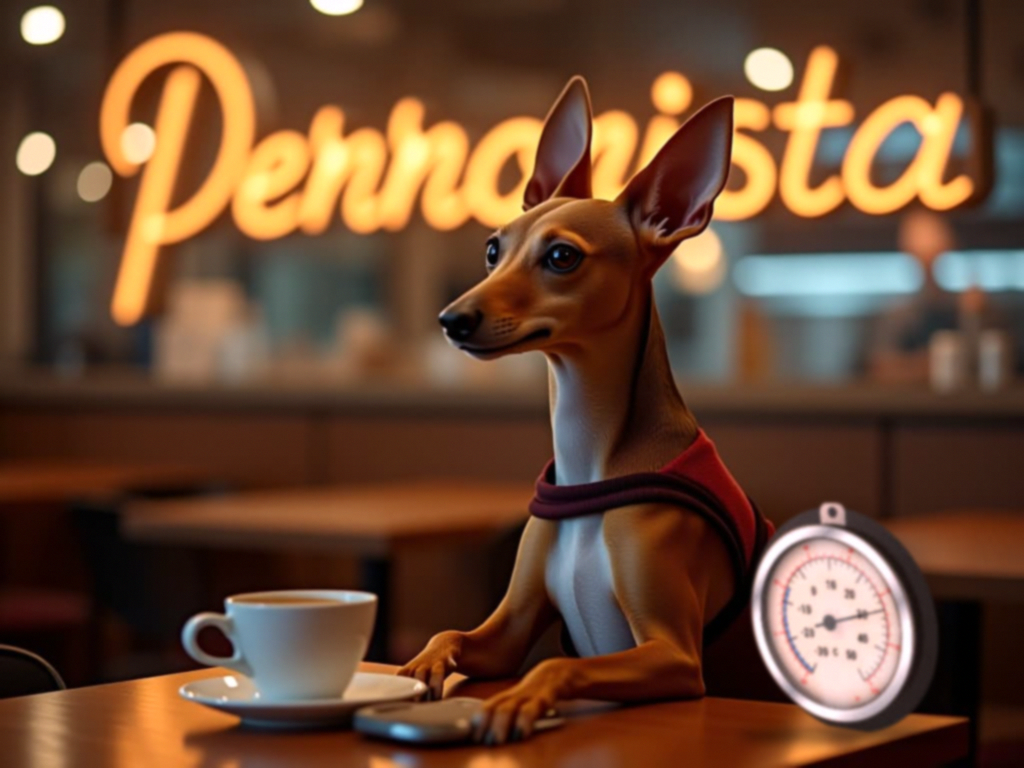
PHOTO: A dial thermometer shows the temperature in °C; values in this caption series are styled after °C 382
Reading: °C 30
